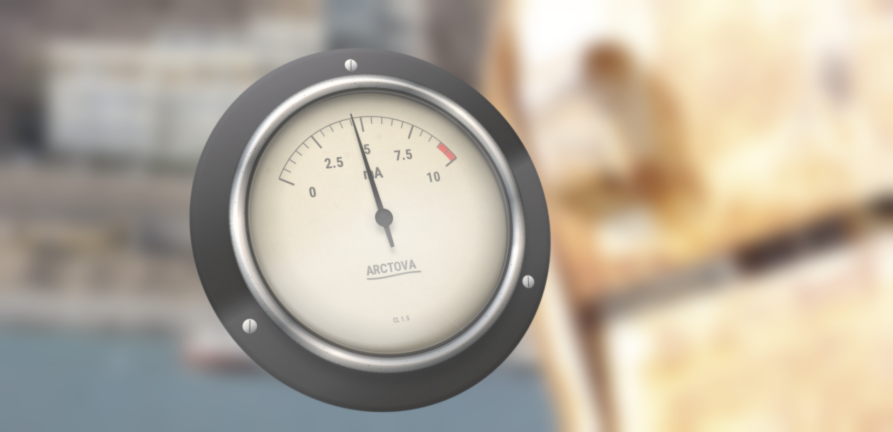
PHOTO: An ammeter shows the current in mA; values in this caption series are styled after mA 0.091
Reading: mA 4.5
